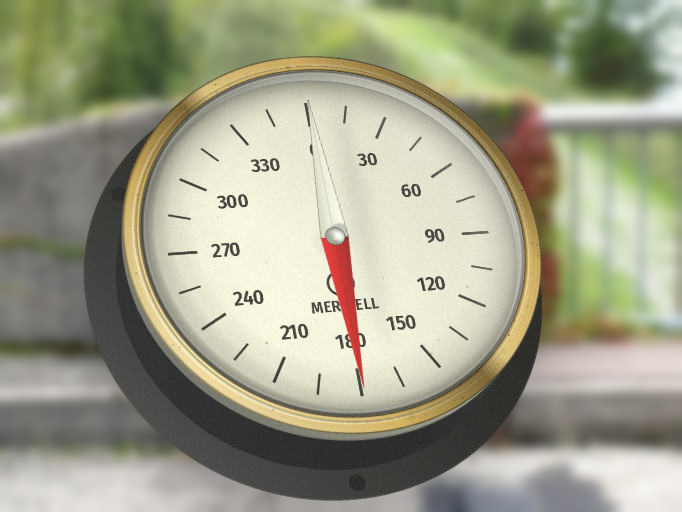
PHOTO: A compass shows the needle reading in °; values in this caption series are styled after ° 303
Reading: ° 180
